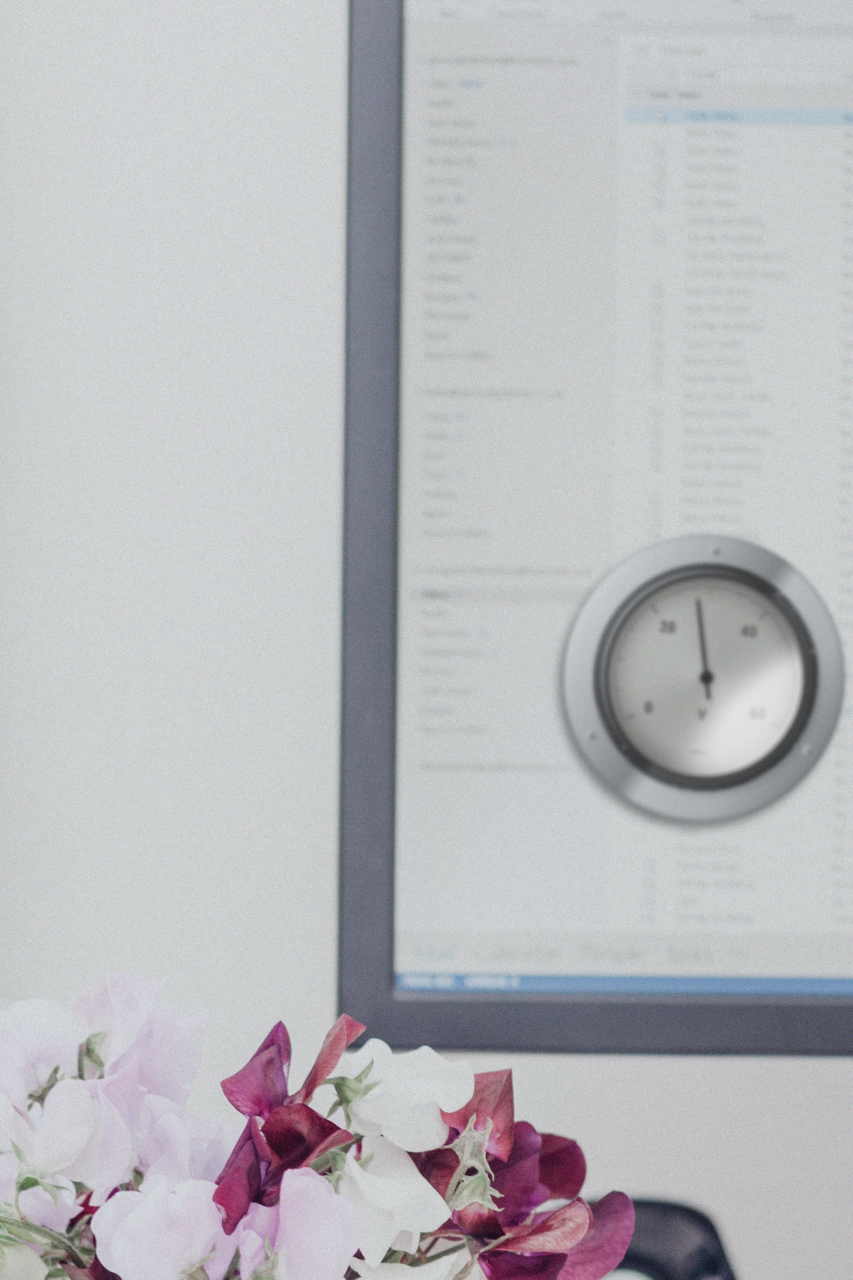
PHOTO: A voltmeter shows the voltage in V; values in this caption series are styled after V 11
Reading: V 27.5
